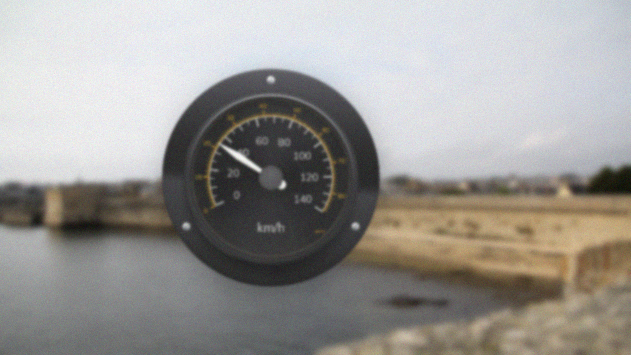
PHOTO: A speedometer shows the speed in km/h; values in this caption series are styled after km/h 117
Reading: km/h 35
